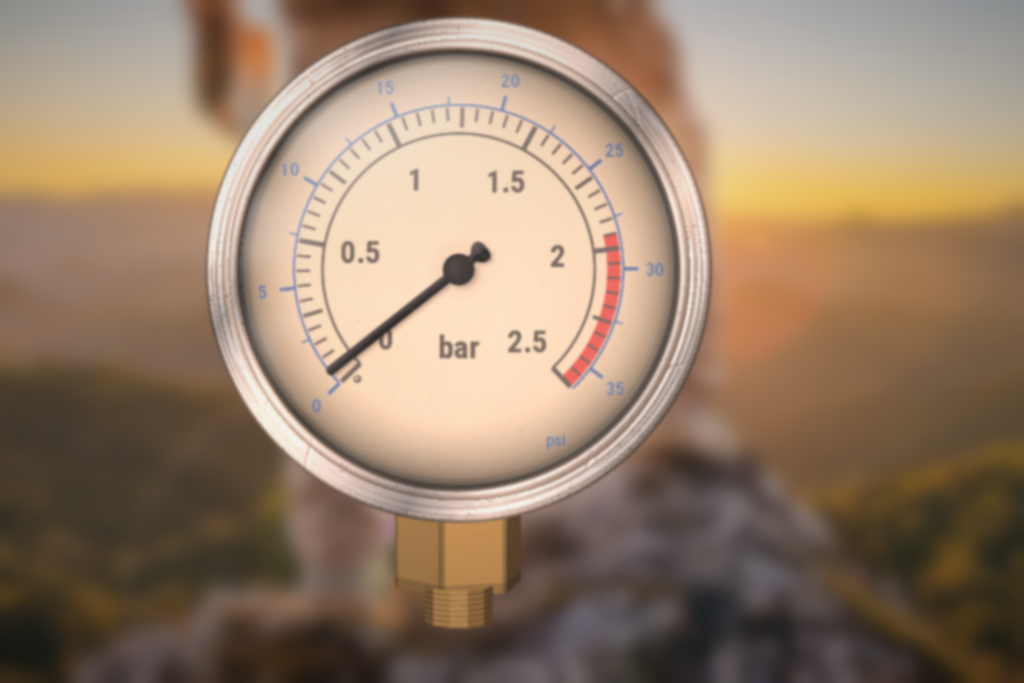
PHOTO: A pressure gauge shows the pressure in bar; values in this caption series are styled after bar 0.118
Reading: bar 0.05
